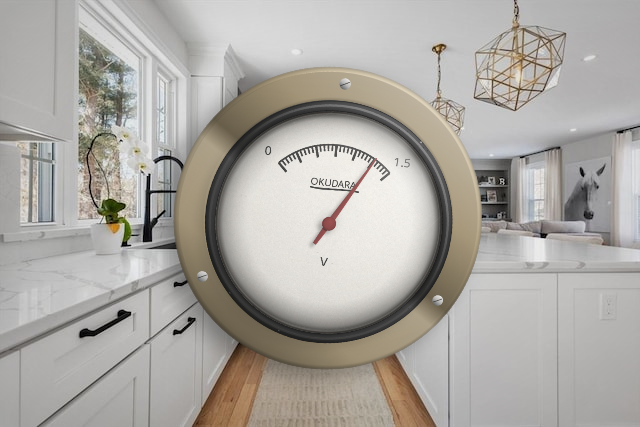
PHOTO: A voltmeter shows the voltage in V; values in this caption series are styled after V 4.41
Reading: V 1.25
